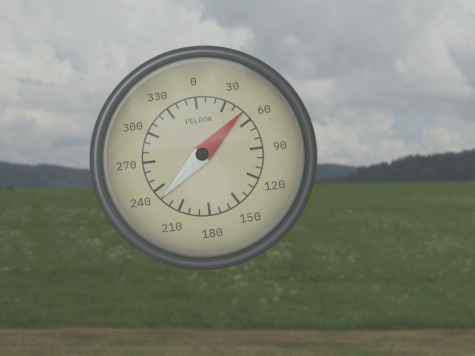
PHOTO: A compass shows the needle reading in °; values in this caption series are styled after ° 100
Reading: ° 50
